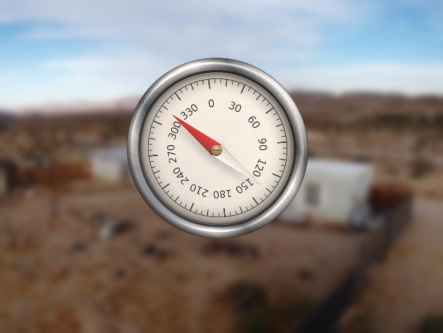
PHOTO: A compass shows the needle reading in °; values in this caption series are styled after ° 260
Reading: ° 315
